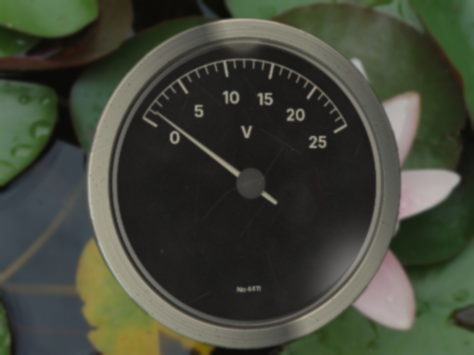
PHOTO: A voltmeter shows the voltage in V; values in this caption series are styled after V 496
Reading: V 1
